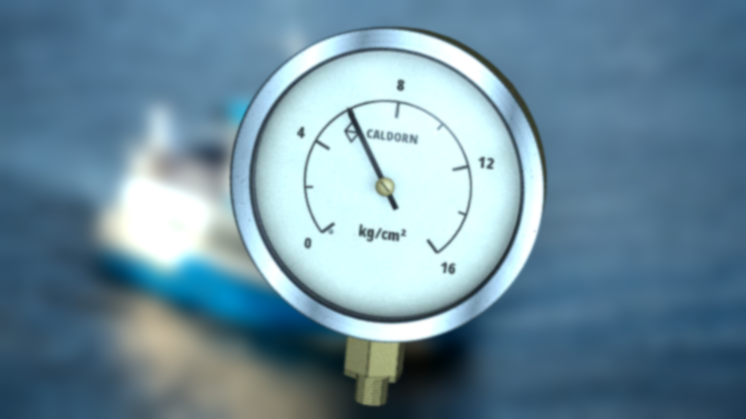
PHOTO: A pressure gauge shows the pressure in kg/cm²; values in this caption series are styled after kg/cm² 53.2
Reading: kg/cm² 6
